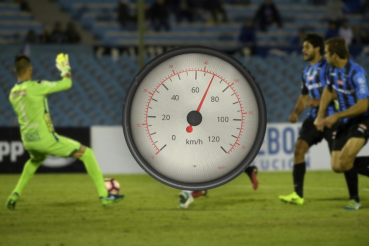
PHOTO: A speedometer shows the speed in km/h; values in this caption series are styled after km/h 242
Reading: km/h 70
